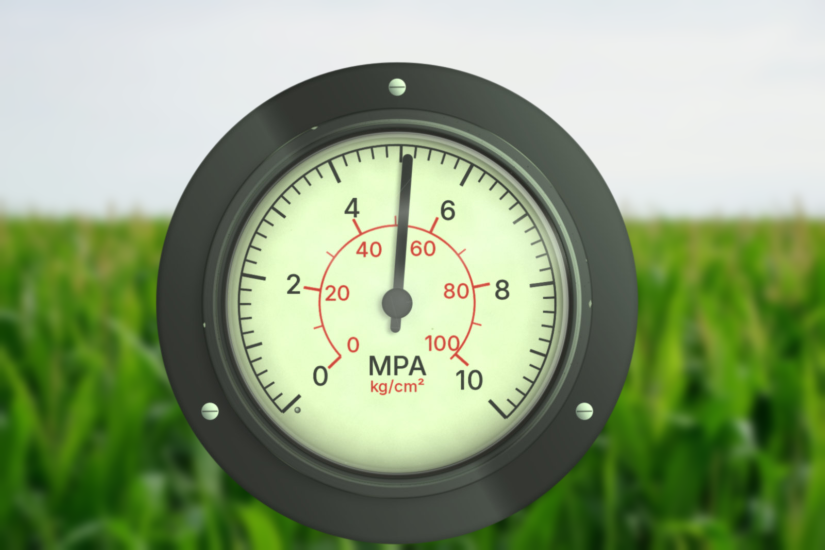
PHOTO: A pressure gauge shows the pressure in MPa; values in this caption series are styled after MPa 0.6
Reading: MPa 5.1
